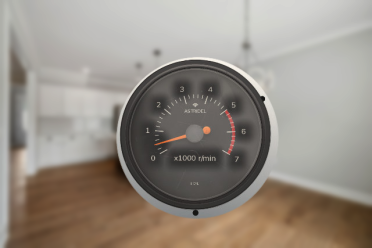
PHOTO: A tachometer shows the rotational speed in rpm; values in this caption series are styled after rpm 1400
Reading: rpm 400
